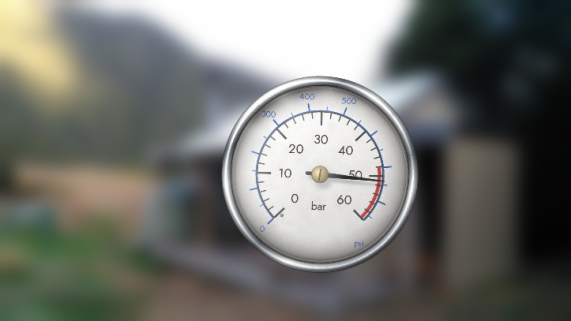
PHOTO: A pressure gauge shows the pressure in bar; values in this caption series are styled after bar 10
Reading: bar 51
